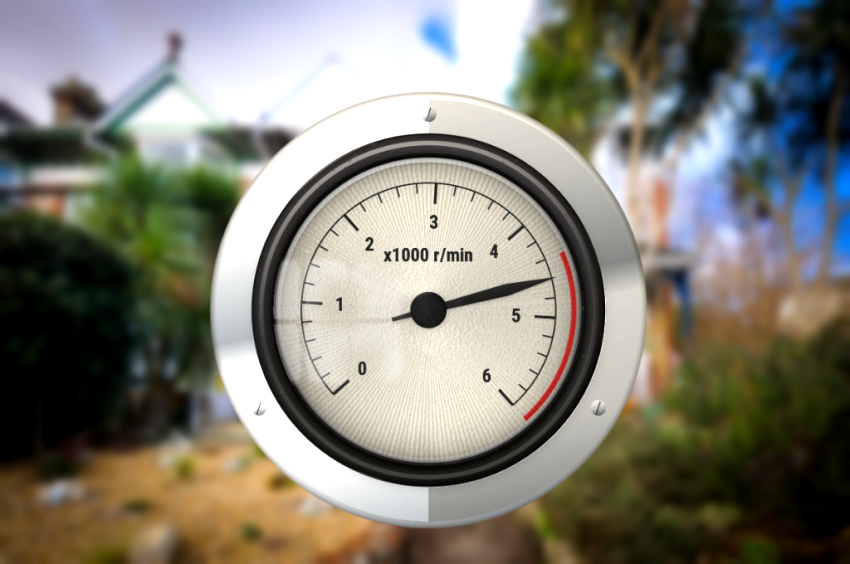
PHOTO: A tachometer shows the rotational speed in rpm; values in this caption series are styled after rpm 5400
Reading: rpm 4600
